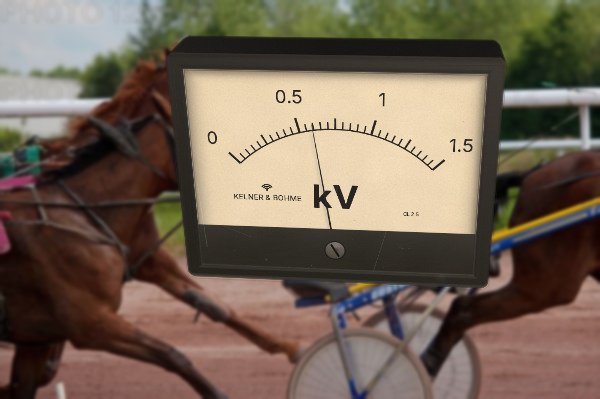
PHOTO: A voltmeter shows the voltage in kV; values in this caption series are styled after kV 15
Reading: kV 0.6
